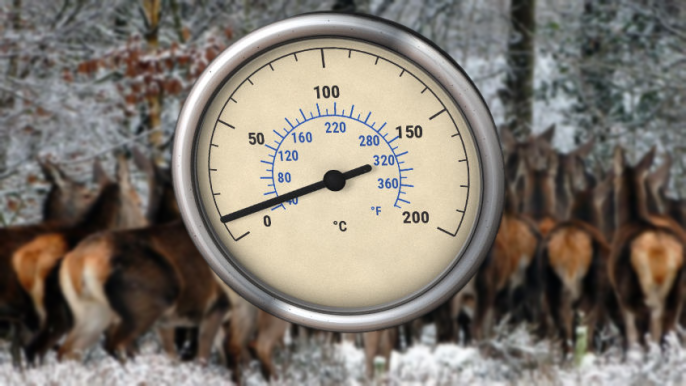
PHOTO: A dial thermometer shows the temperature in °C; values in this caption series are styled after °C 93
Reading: °C 10
